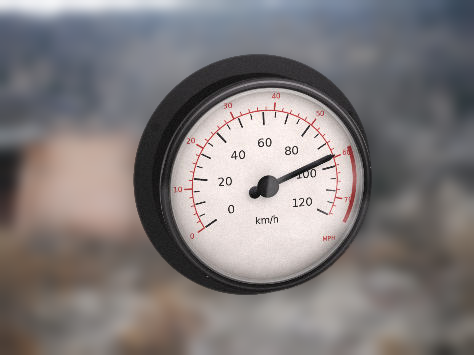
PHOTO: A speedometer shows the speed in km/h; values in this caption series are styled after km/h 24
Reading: km/h 95
